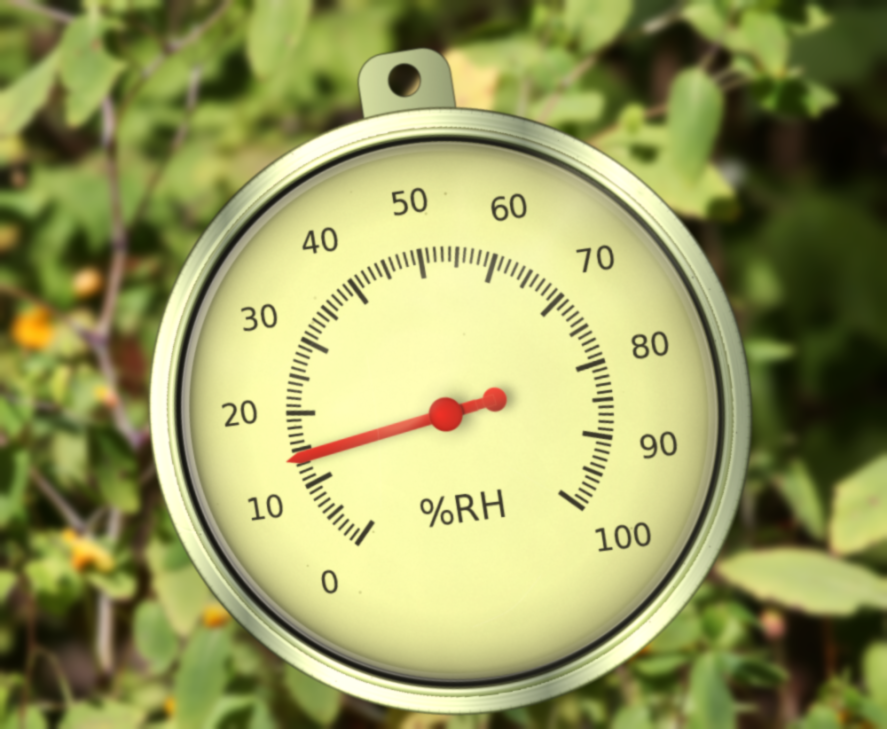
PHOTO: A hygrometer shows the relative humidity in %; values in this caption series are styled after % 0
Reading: % 14
